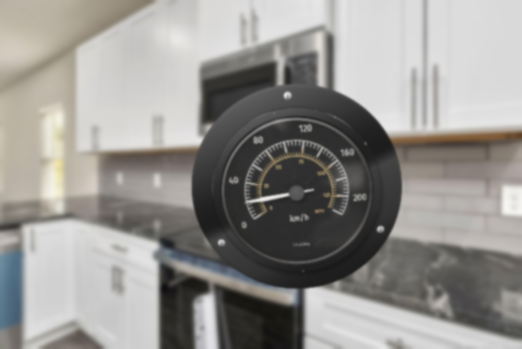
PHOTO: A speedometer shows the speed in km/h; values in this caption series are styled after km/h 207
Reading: km/h 20
